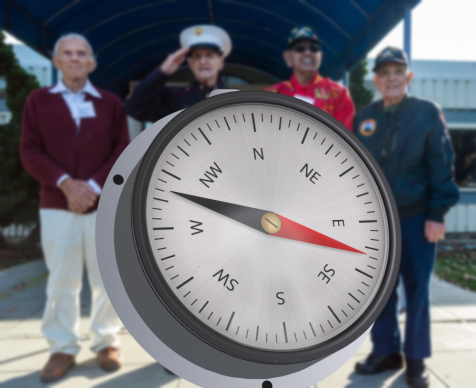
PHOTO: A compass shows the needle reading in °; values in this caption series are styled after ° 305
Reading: ° 110
